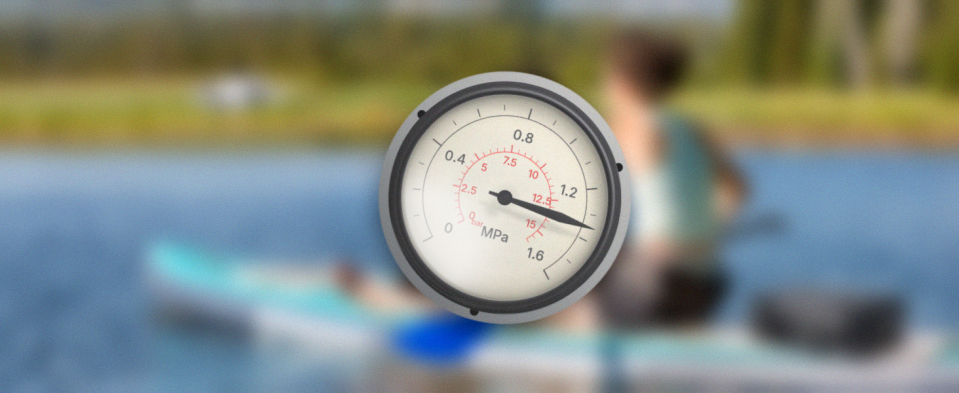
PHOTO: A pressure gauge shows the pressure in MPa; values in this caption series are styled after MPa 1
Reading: MPa 1.35
